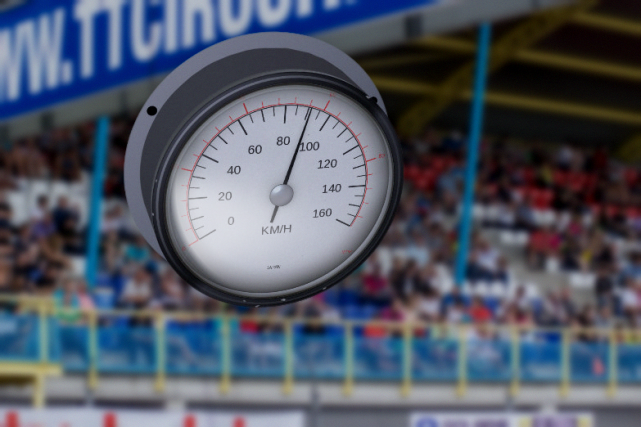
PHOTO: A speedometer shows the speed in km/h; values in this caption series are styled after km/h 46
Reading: km/h 90
